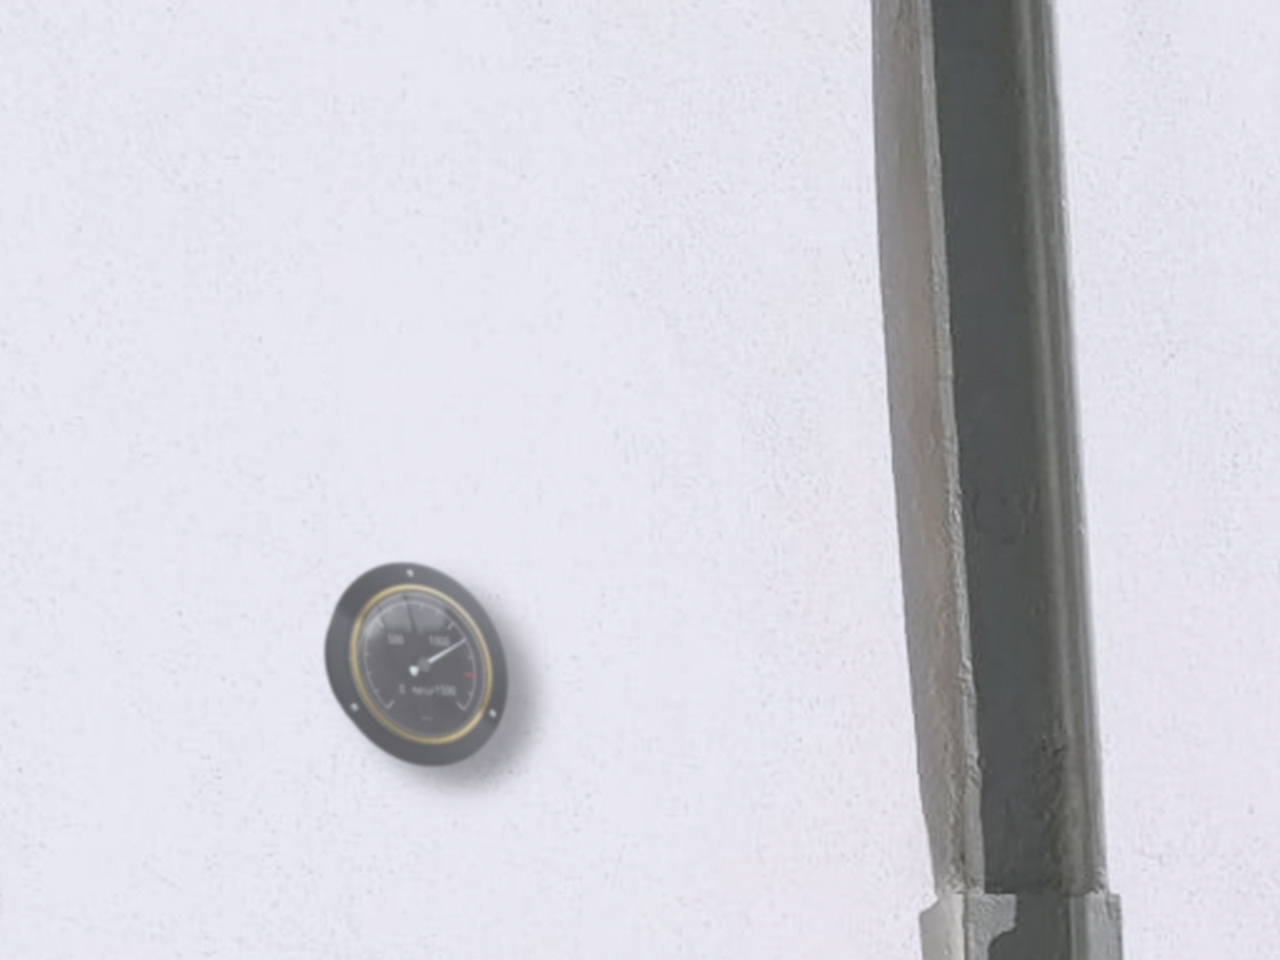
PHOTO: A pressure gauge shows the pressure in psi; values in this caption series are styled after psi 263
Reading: psi 1100
